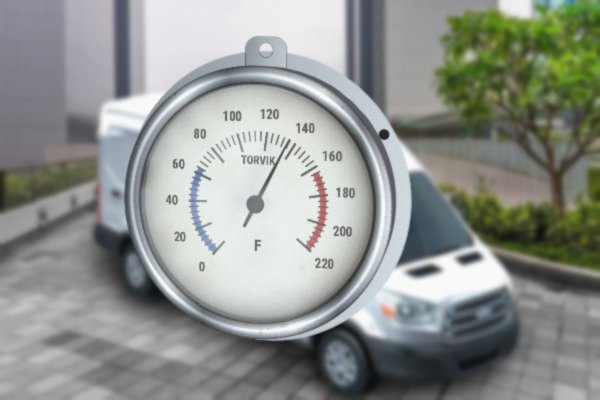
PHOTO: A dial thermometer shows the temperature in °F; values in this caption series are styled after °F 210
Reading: °F 136
